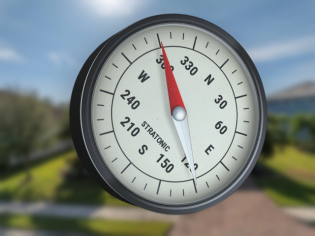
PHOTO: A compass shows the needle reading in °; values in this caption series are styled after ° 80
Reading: ° 300
